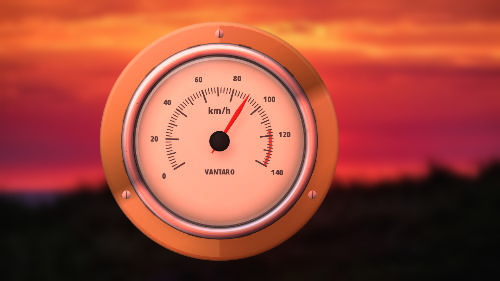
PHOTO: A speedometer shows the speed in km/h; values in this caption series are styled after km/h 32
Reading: km/h 90
